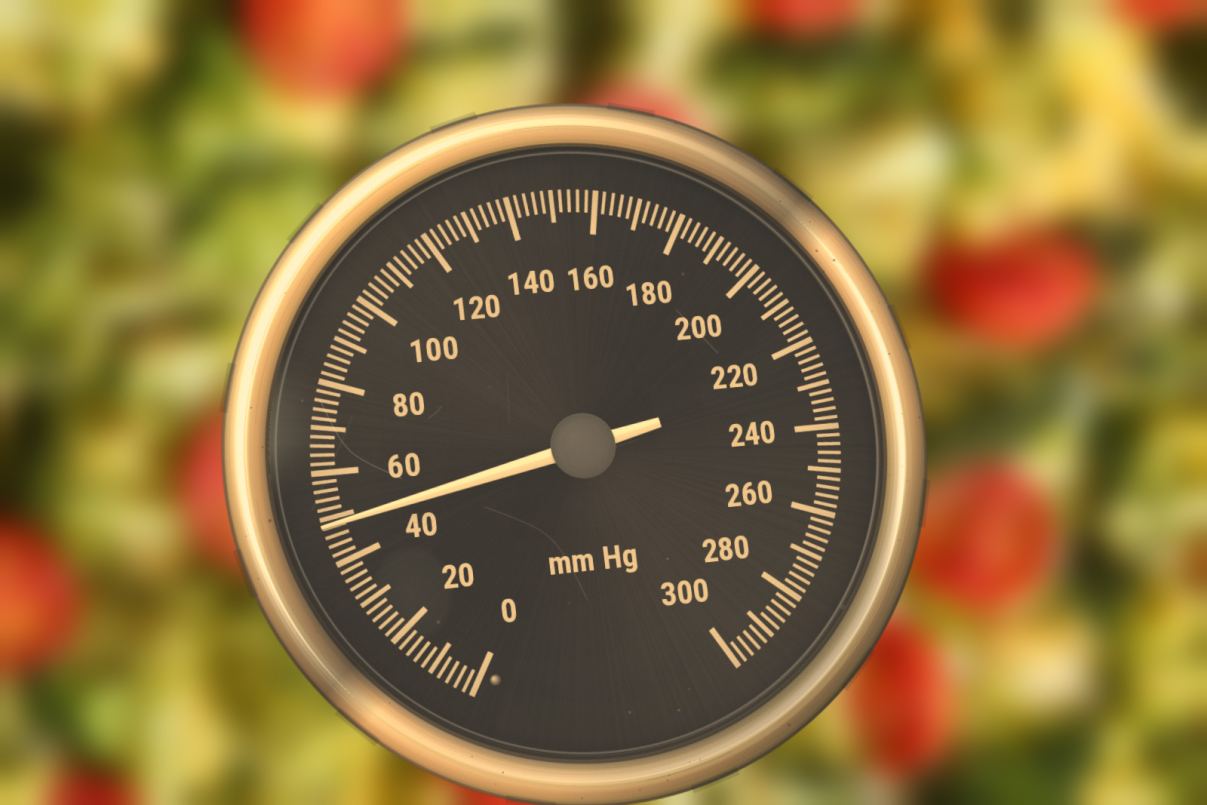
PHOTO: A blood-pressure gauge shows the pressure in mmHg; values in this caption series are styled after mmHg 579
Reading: mmHg 48
